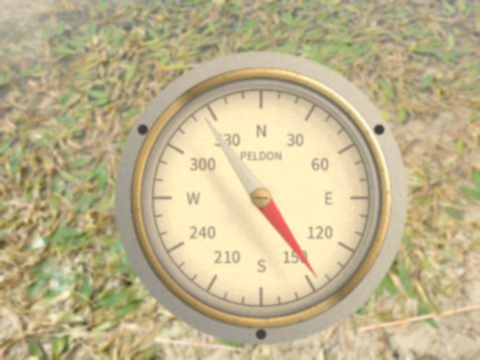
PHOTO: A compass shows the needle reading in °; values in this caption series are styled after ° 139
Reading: ° 145
